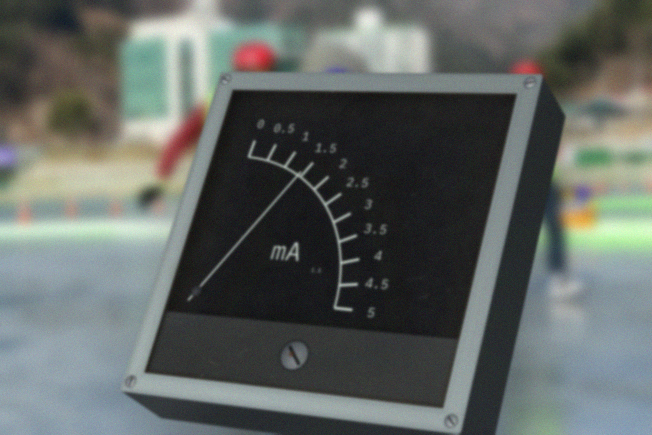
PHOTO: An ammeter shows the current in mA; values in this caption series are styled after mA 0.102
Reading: mA 1.5
